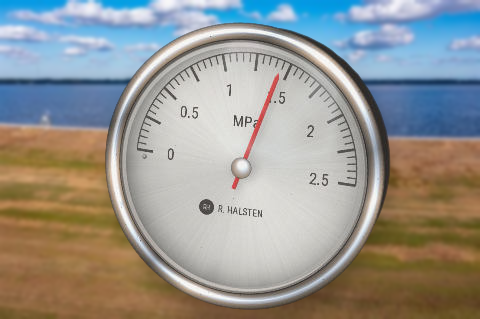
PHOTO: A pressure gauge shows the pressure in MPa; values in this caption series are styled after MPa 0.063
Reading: MPa 1.45
